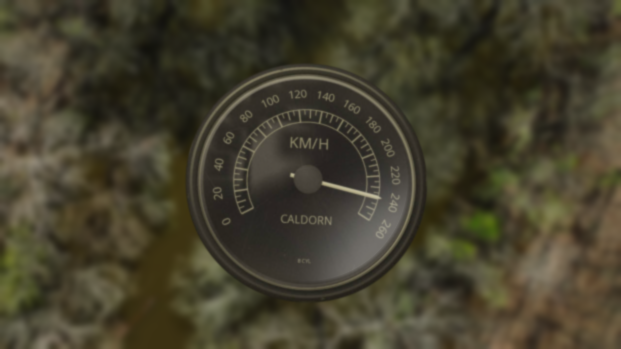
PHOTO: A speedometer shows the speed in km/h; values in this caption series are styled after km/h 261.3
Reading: km/h 240
